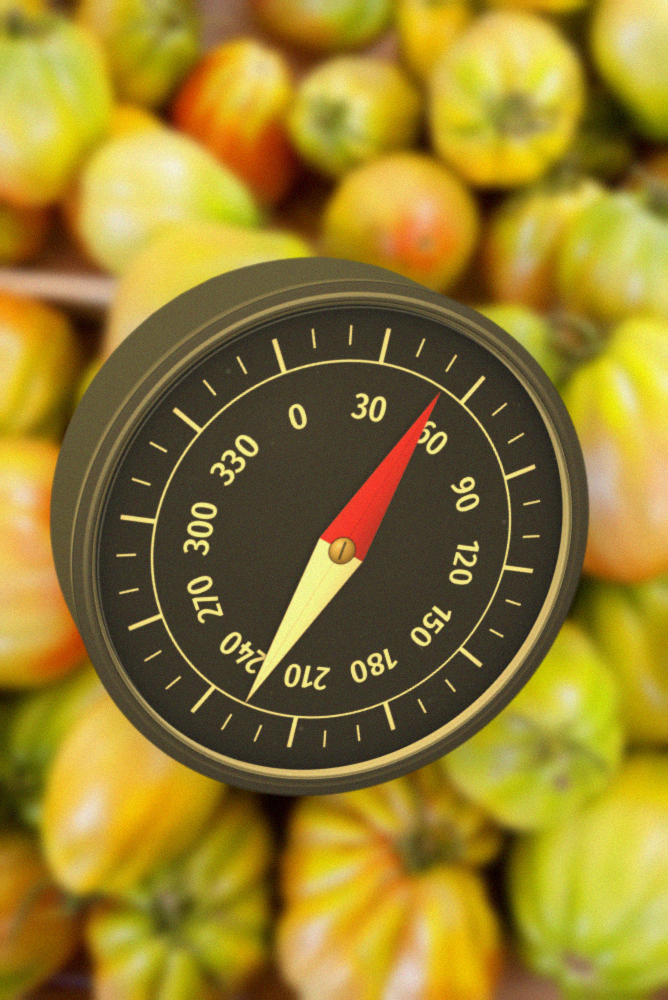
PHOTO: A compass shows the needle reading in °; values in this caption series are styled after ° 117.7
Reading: ° 50
